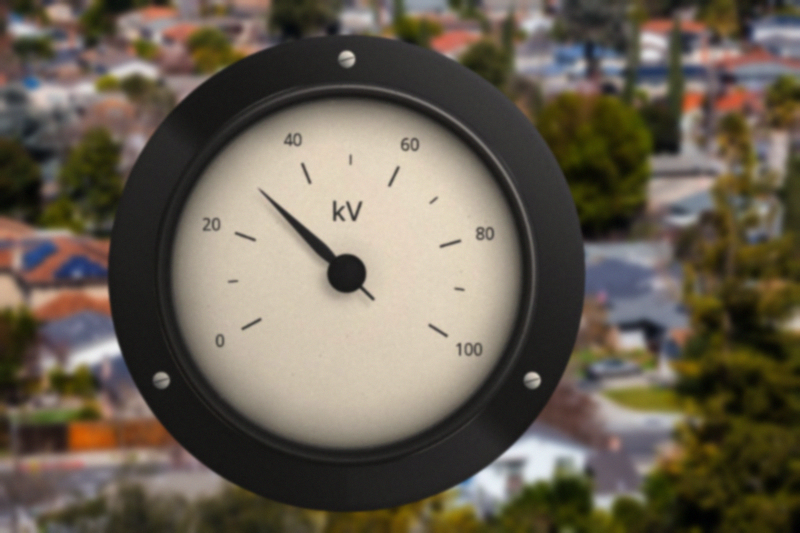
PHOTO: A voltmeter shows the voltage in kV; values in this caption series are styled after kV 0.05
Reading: kV 30
